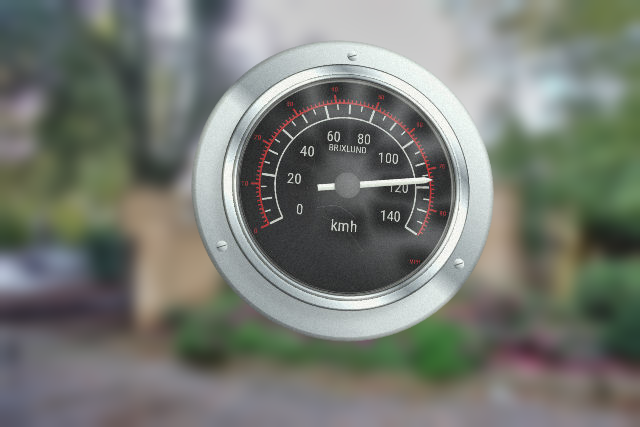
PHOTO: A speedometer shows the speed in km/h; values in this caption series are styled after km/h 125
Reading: km/h 117.5
